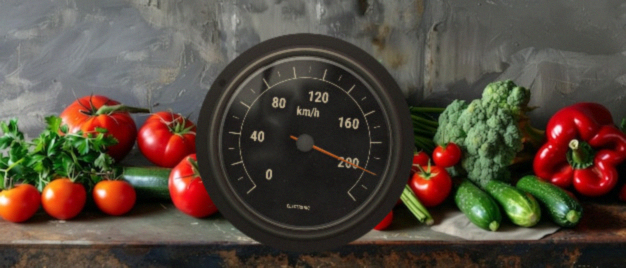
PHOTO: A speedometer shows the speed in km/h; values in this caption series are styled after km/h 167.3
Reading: km/h 200
